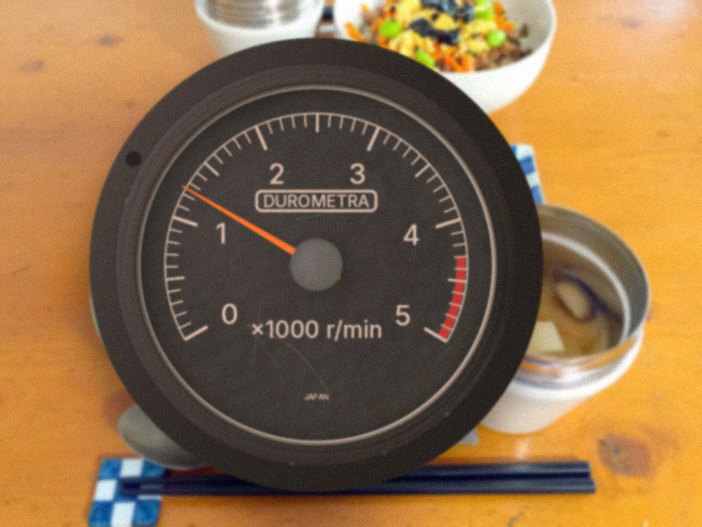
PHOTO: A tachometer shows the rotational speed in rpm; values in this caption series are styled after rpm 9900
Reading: rpm 1250
